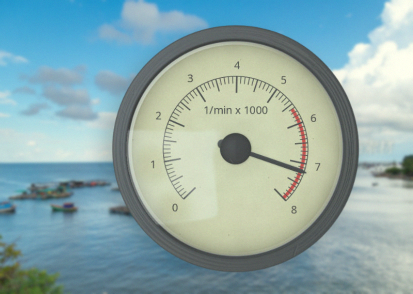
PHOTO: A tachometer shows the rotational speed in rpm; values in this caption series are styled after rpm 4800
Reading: rpm 7200
